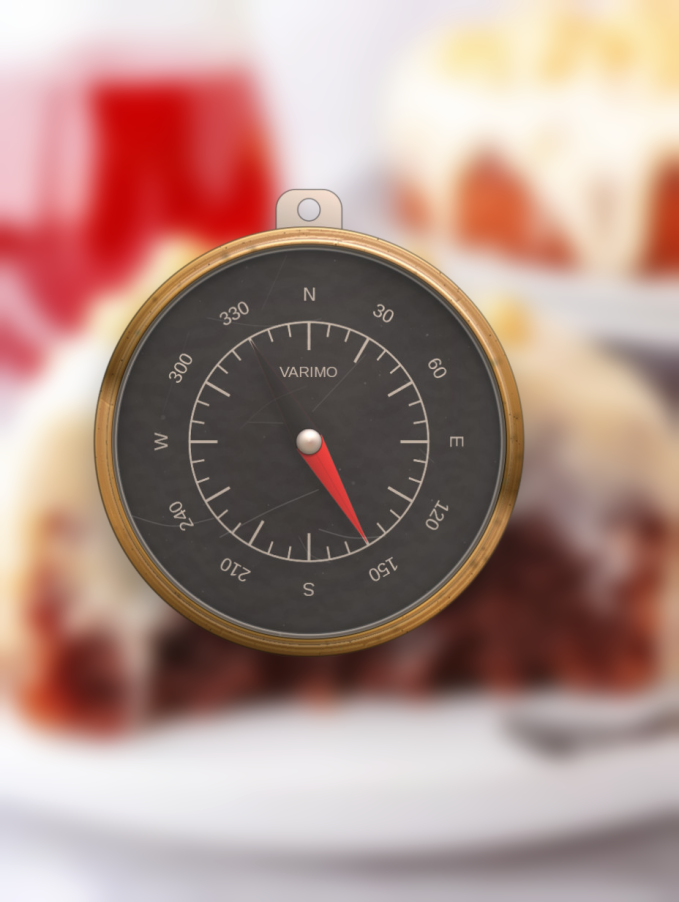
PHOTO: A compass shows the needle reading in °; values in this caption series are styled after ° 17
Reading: ° 150
